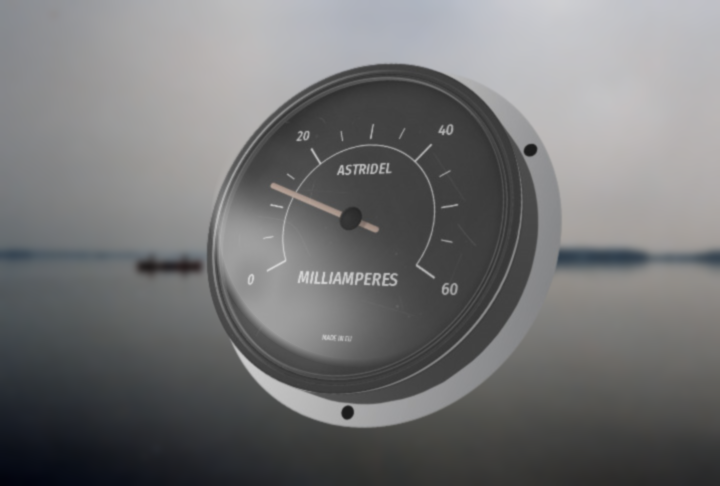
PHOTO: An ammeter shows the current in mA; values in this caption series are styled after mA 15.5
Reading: mA 12.5
